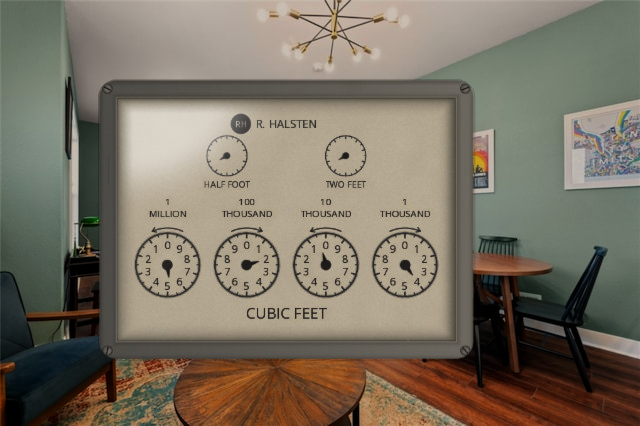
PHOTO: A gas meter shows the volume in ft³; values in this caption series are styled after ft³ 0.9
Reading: ft³ 520400
